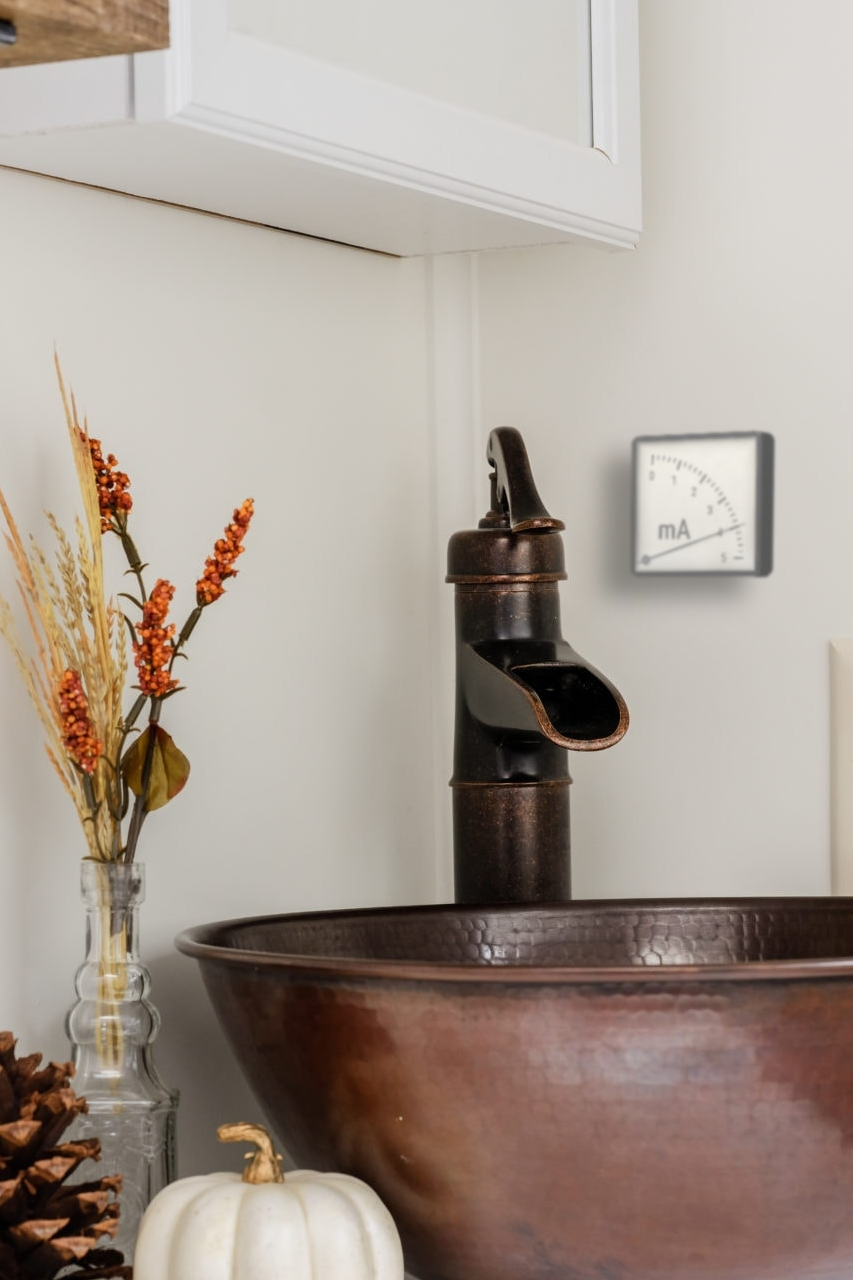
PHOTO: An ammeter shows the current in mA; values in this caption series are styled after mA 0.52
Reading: mA 4
